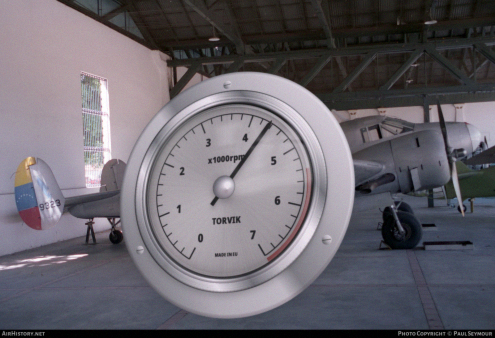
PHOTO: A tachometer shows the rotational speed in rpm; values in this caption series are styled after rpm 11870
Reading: rpm 4400
